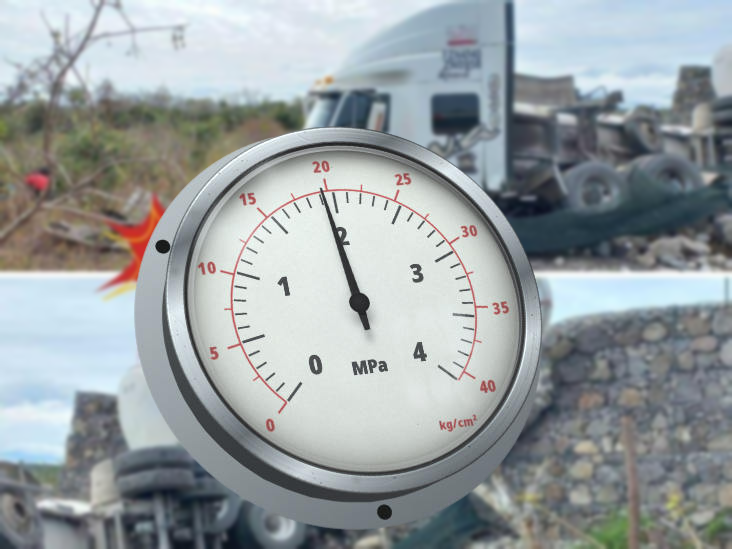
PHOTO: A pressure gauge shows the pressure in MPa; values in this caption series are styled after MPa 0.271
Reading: MPa 1.9
